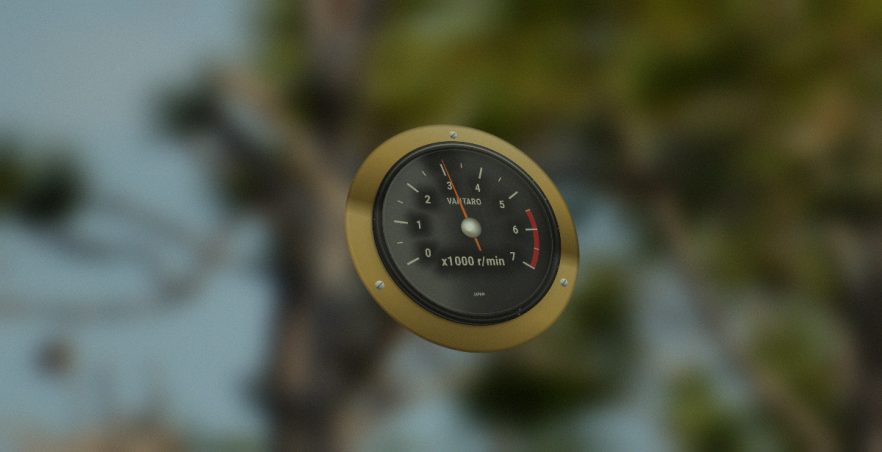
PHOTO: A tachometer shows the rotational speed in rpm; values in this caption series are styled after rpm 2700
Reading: rpm 3000
